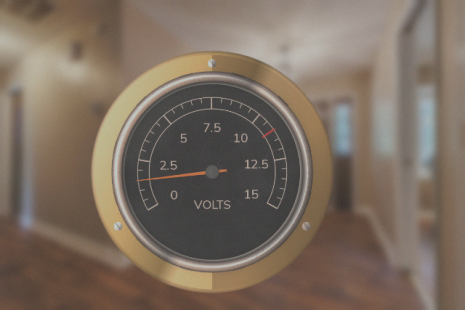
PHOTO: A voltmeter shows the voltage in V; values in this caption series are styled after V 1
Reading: V 1.5
